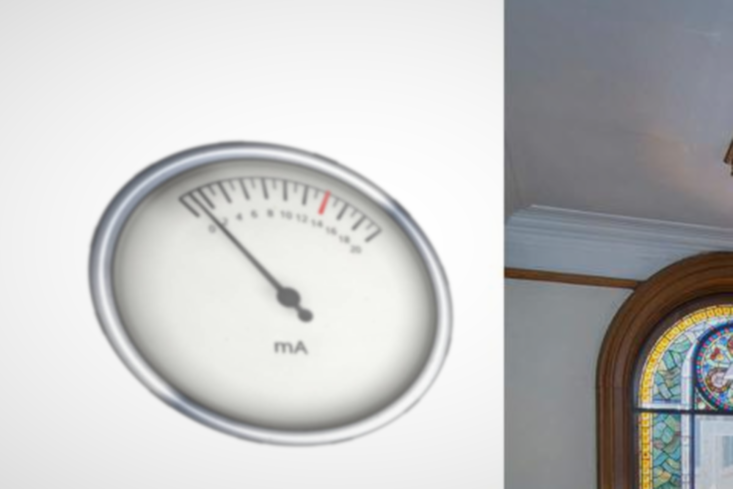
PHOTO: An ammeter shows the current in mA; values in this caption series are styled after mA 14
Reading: mA 1
